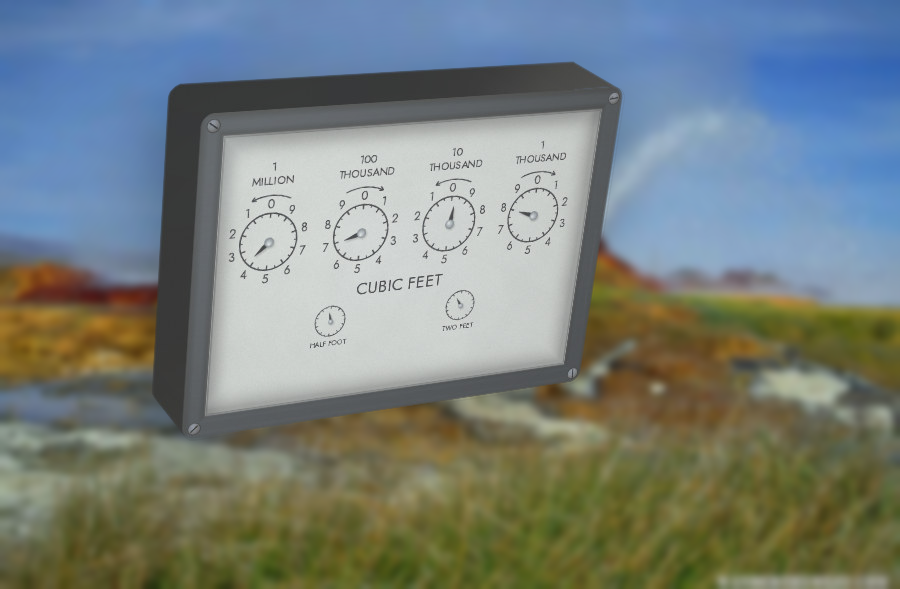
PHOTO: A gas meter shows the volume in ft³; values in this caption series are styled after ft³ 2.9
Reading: ft³ 369800
